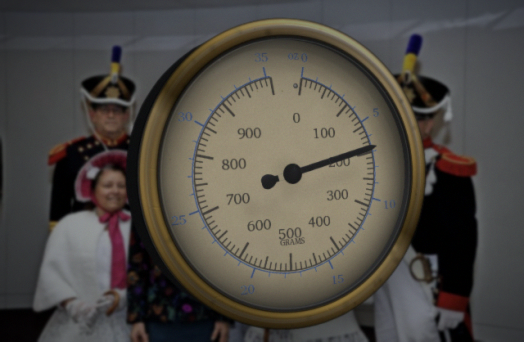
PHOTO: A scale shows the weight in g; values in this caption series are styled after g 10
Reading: g 190
